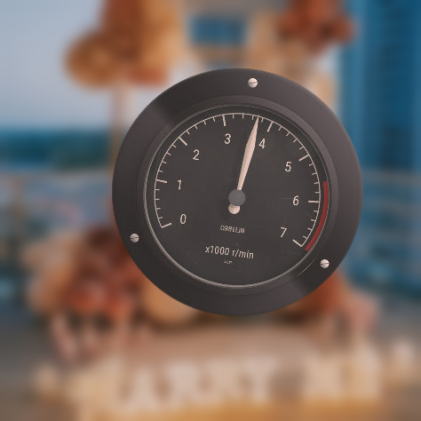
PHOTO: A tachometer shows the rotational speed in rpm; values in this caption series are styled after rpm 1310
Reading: rpm 3700
